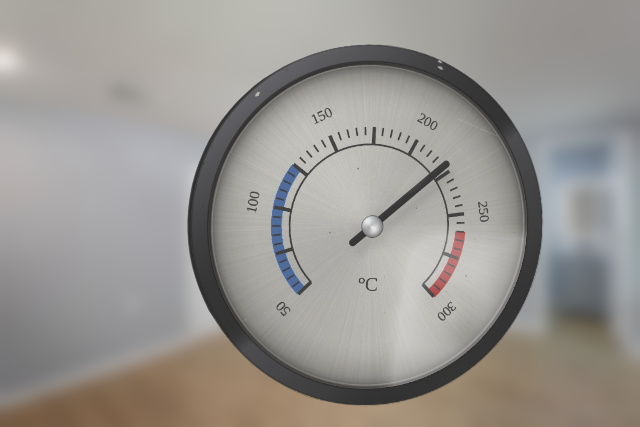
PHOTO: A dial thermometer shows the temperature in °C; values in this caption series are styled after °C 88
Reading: °C 220
